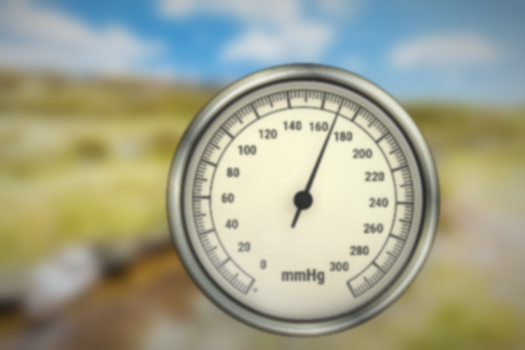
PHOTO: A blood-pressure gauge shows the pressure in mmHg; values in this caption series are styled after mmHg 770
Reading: mmHg 170
